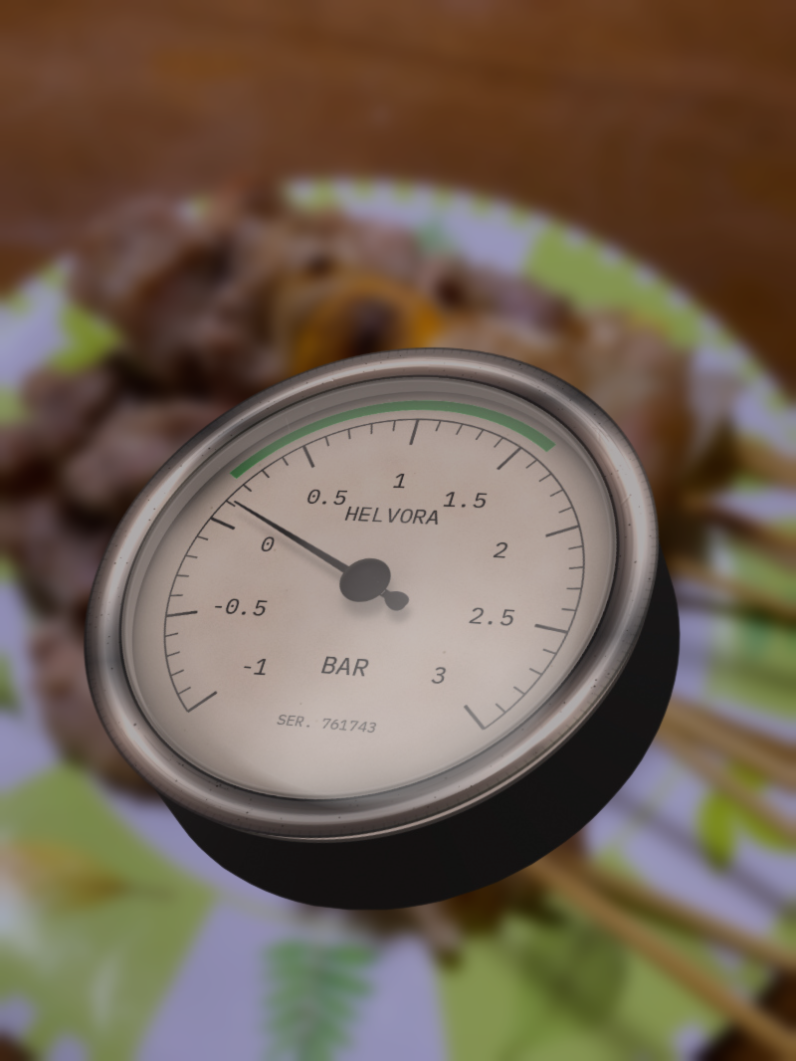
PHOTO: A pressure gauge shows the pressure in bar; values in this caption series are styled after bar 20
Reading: bar 0.1
